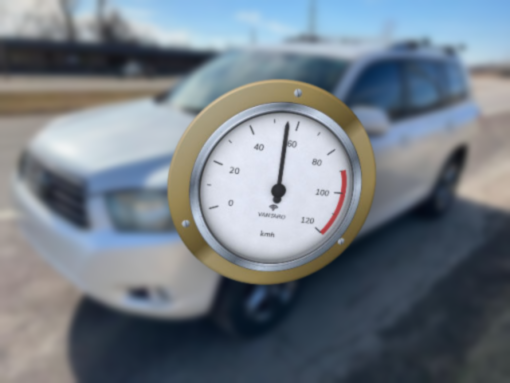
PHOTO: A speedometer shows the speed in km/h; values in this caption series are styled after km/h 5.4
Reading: km/h 55
